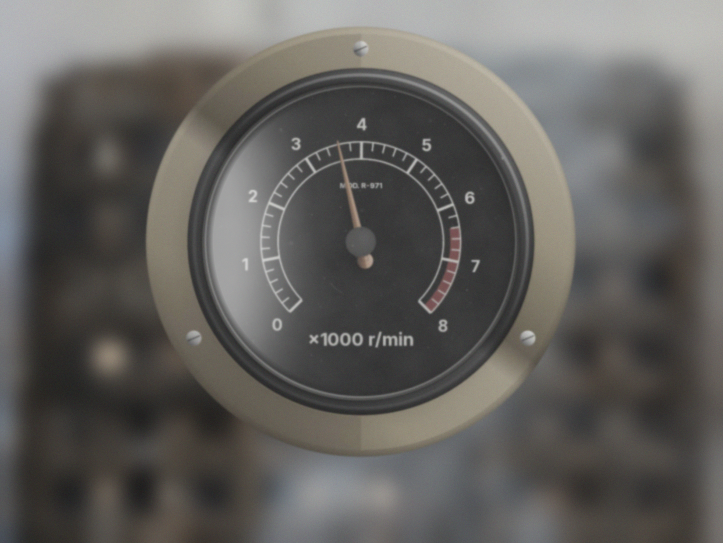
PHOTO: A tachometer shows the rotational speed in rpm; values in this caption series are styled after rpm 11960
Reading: rpm 3600
